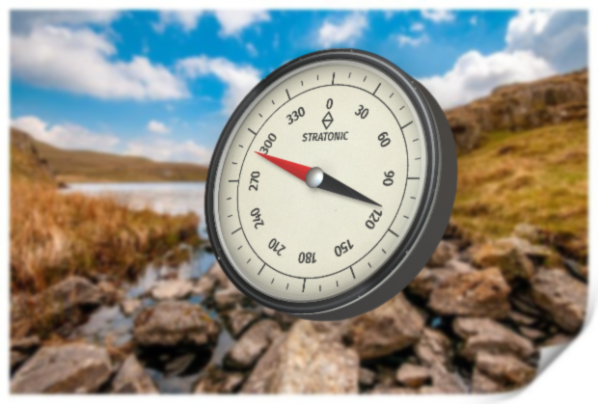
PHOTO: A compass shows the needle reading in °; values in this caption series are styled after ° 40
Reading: ° 290
